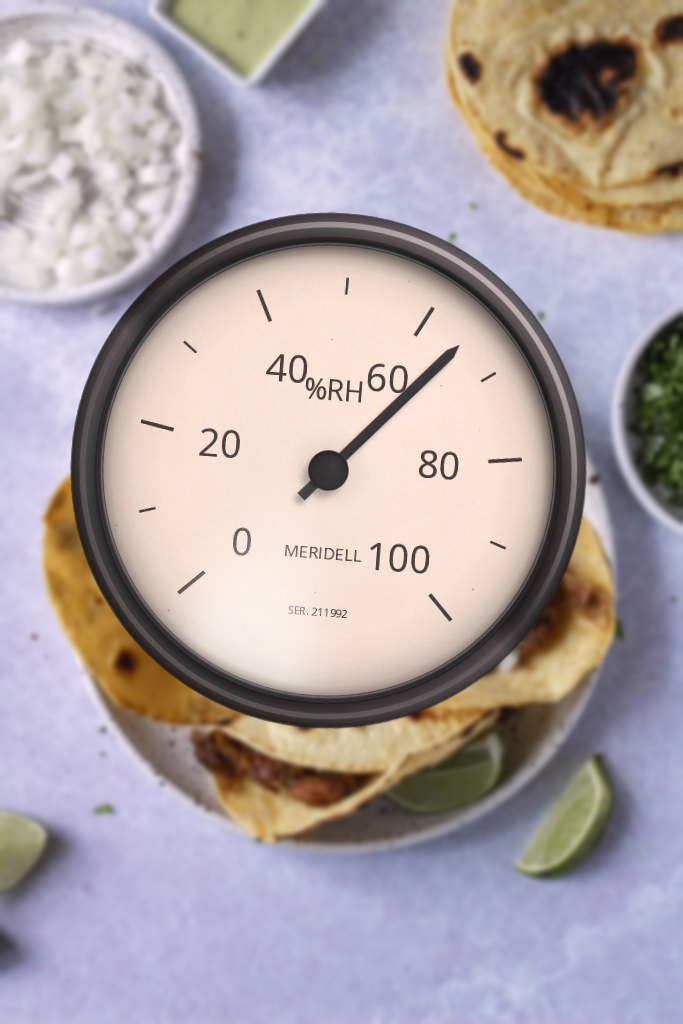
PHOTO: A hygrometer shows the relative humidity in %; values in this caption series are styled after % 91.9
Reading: % 65
